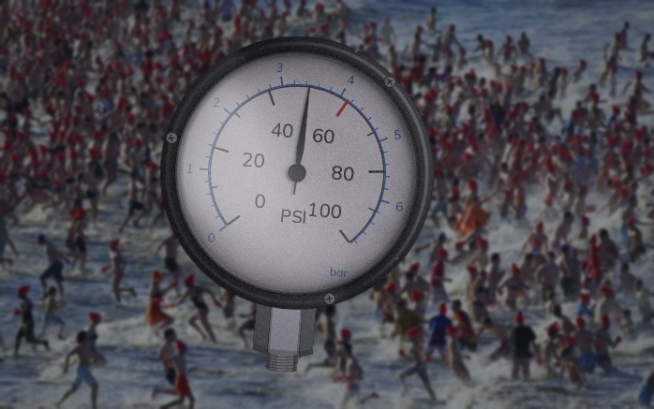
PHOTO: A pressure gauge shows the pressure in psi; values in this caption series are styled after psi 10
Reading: psi 50
